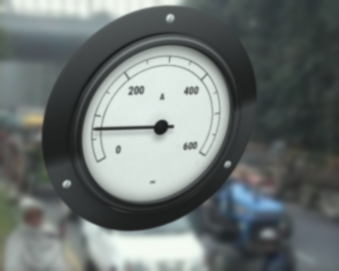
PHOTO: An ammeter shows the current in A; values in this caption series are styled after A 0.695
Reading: A 75
